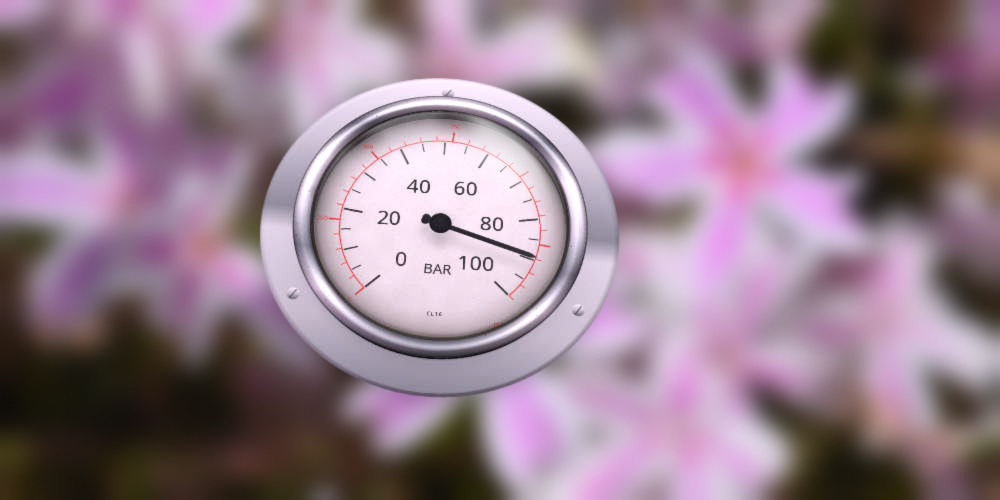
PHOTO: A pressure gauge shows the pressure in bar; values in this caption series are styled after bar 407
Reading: bar 90
